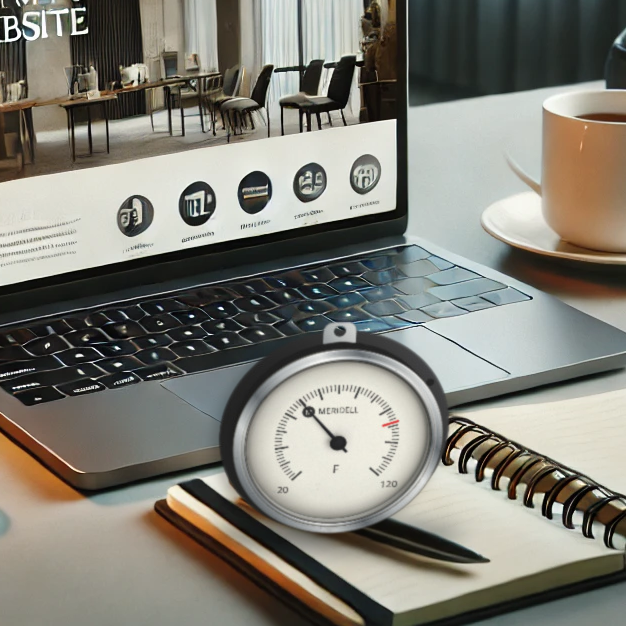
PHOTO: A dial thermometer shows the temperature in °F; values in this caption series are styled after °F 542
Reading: °F 30
